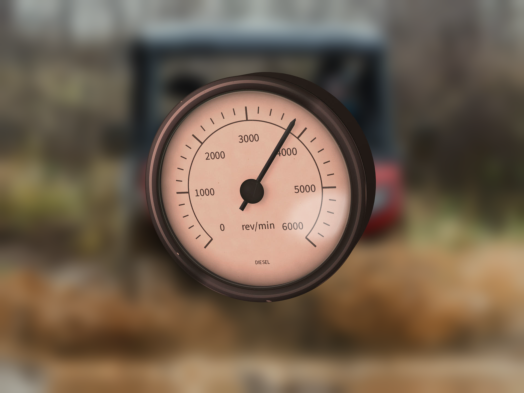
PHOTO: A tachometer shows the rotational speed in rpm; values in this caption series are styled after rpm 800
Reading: rpm 3800
